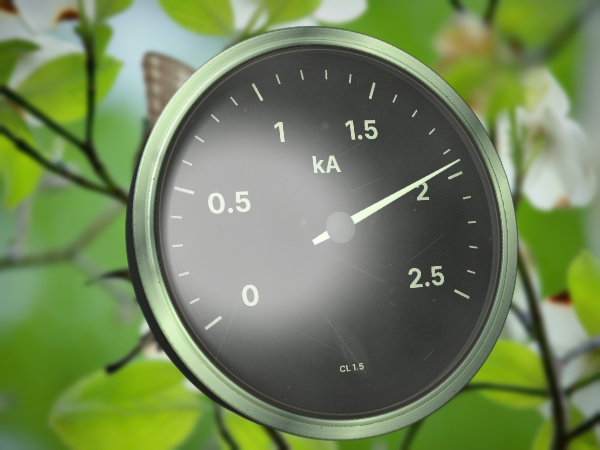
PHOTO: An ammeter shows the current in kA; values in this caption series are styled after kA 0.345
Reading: kA 1.95
